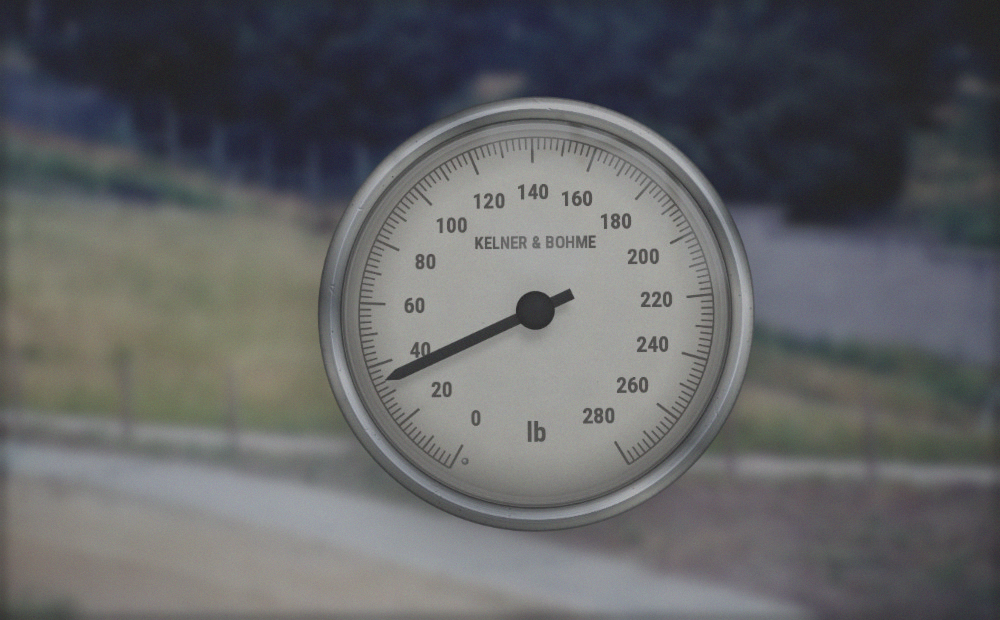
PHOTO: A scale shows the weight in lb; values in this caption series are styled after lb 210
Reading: lb 34
